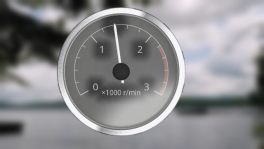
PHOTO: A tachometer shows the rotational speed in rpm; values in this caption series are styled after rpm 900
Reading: rpm 1400
